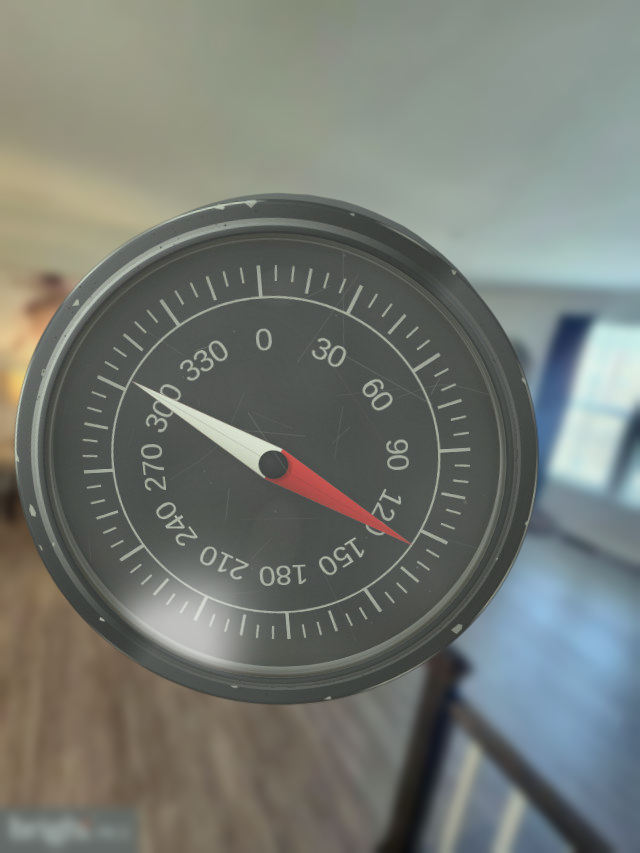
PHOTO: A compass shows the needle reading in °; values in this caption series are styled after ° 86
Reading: ° 125
